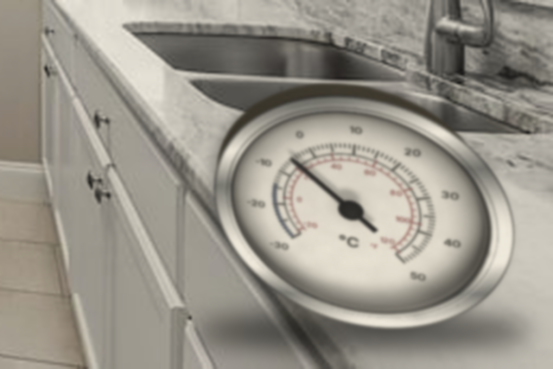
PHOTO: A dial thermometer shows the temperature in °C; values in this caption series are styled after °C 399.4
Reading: °C -5
